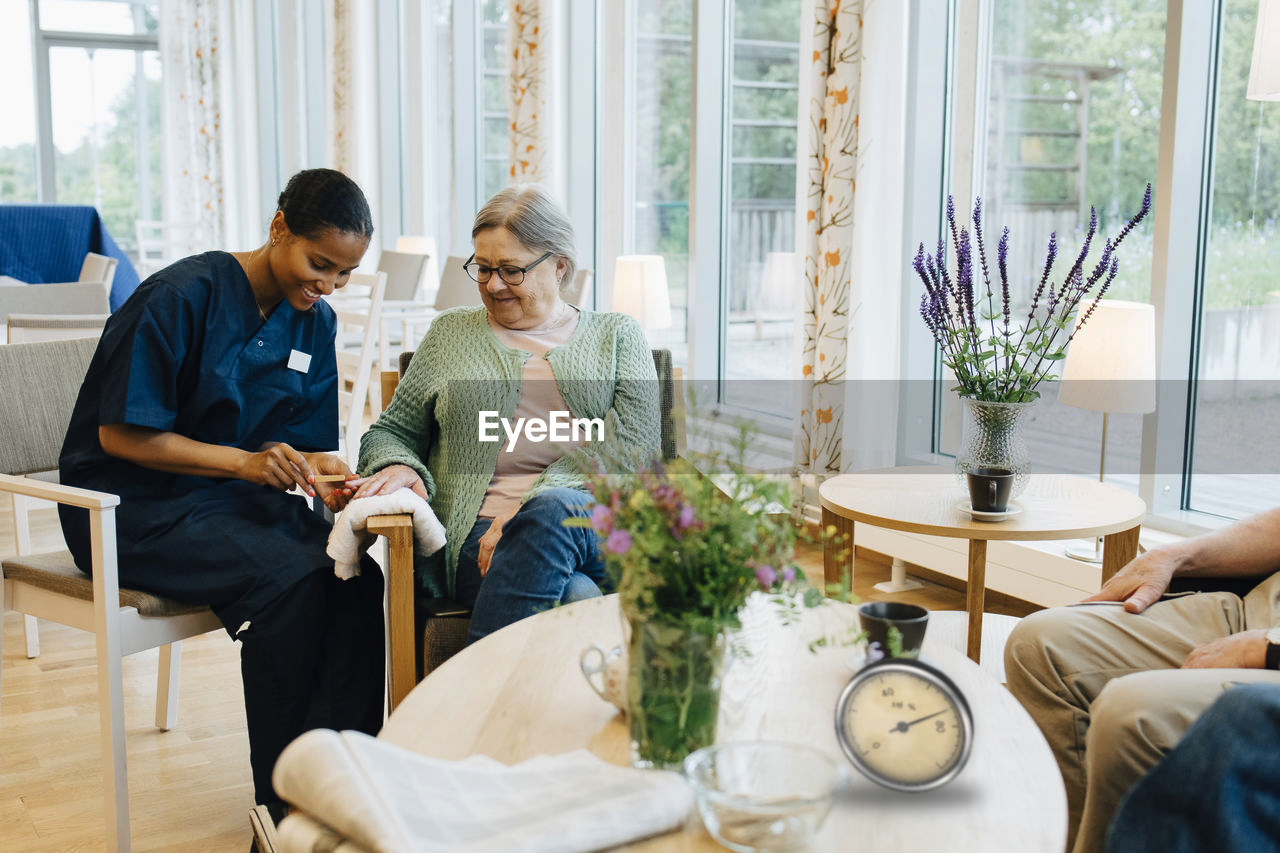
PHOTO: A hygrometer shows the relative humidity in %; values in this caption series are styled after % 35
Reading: % 72
